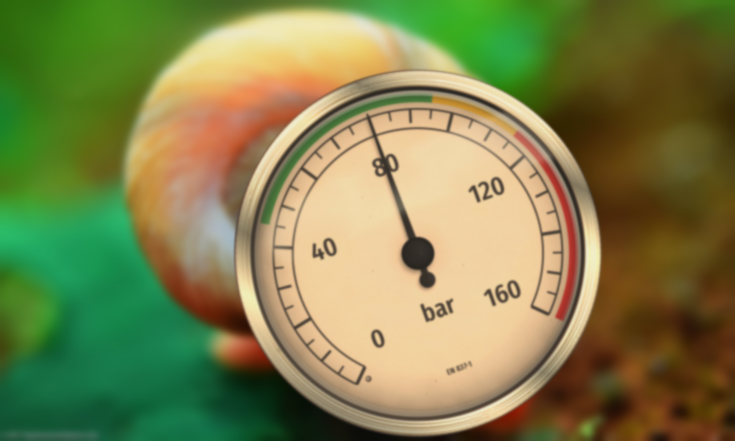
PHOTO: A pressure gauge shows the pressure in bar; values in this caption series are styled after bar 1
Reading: bar 80
